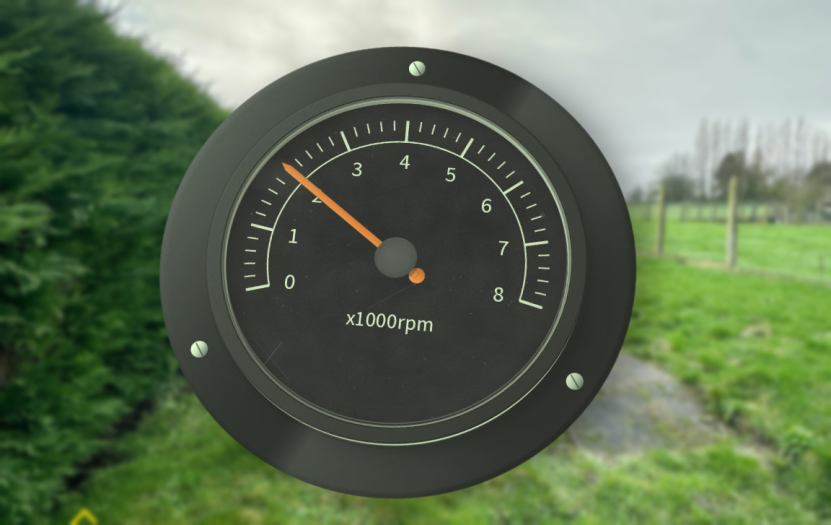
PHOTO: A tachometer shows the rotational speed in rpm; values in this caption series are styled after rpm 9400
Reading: rpm 2000
